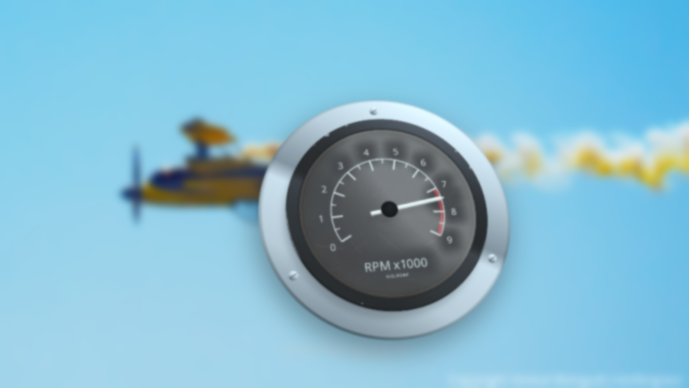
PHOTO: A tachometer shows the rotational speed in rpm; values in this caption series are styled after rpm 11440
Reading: rpm 7500
